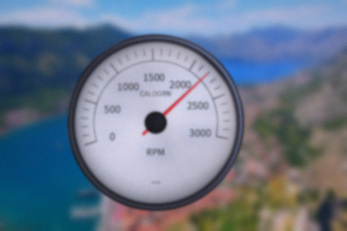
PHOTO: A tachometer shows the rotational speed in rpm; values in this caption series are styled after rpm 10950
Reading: rpm 2200
